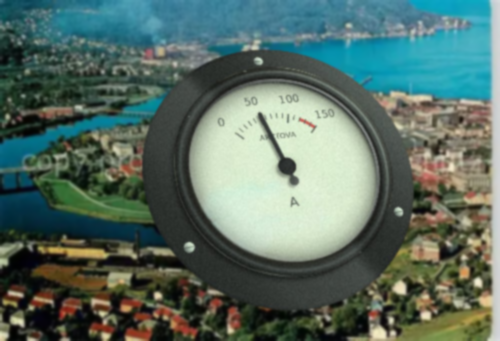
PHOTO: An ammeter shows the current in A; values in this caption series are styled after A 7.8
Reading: A 50
